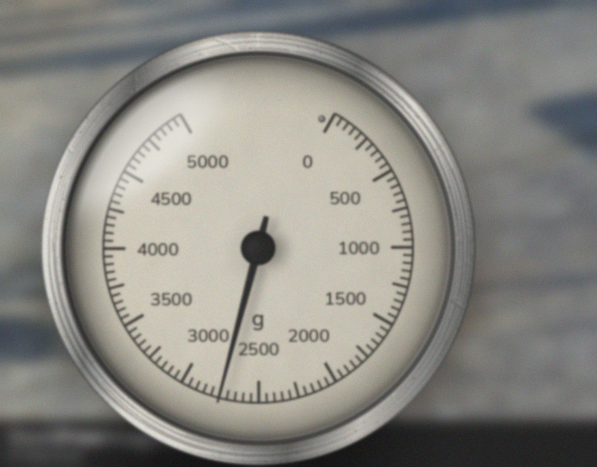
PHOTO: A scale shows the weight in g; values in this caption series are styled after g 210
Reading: g 2750
